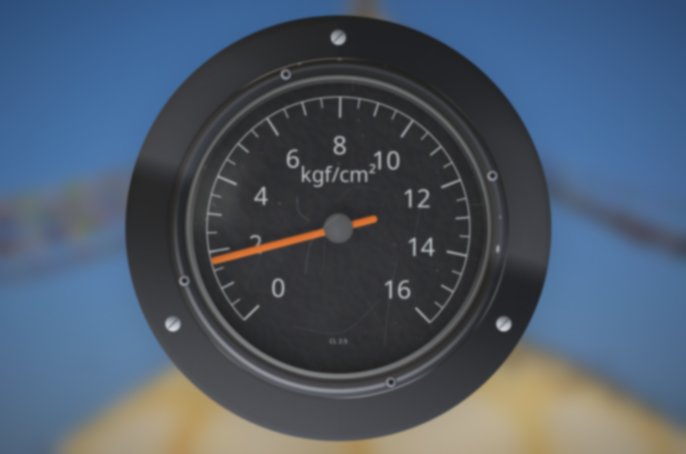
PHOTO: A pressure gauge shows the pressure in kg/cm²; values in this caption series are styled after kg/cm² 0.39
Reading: kg/cm² 1.75
